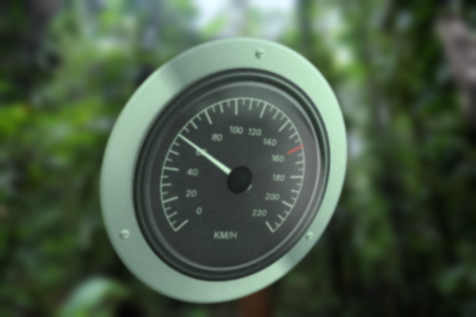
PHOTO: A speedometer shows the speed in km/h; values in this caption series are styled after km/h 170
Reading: km/h 60
